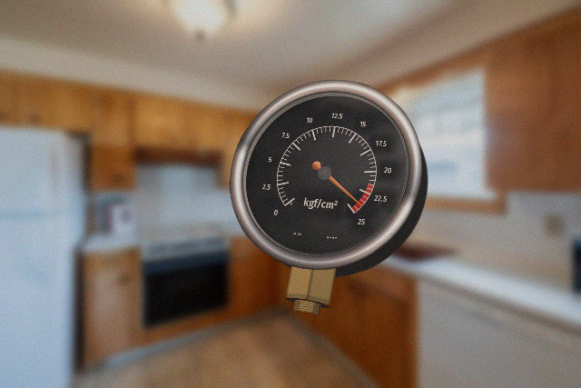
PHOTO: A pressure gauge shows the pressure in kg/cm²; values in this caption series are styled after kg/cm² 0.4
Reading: kg/cm² 24
